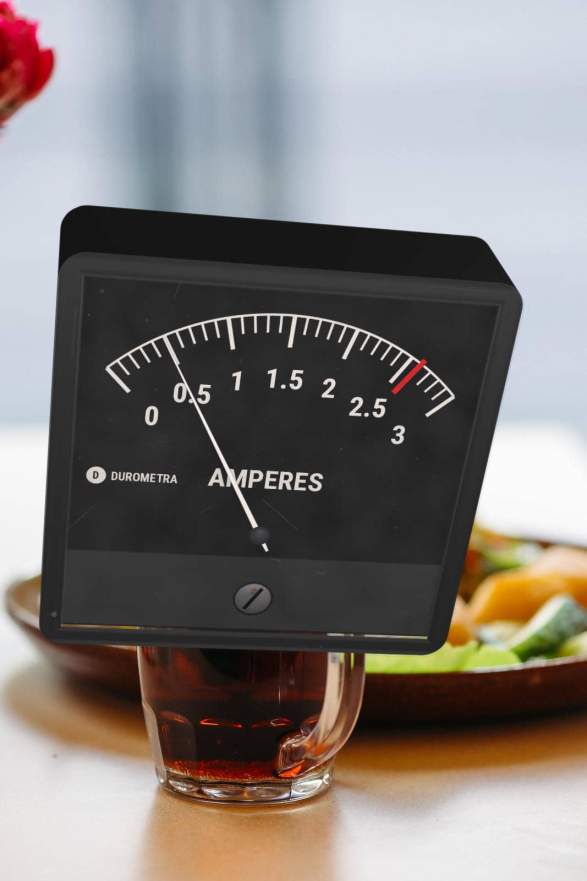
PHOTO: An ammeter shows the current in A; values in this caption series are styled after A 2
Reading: A 0.5
